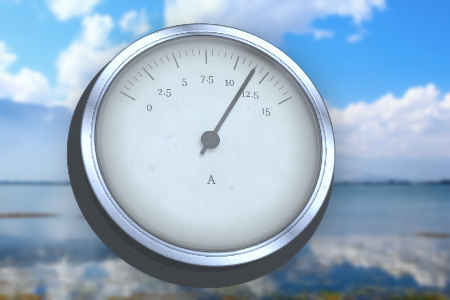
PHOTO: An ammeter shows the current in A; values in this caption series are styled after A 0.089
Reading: A 11.5
